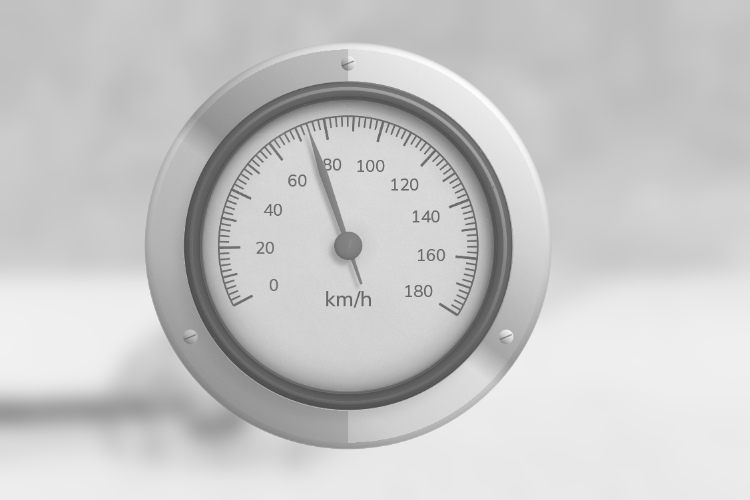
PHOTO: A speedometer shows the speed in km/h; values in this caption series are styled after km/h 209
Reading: km/h 74
